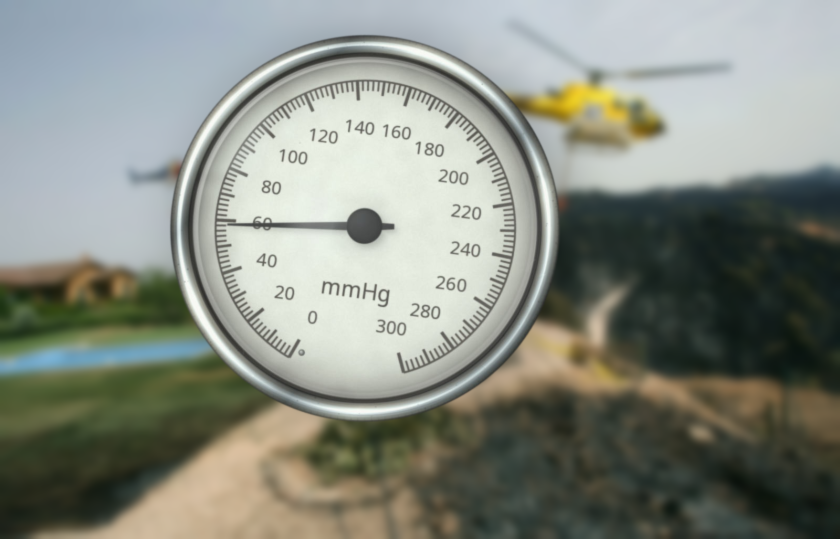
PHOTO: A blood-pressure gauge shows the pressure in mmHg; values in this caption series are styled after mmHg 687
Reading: mmHg 58
